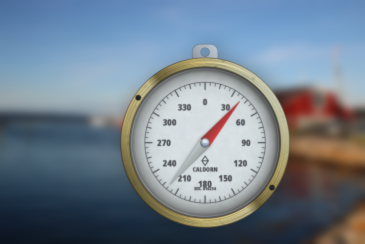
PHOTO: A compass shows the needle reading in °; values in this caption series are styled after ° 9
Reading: ° 40
